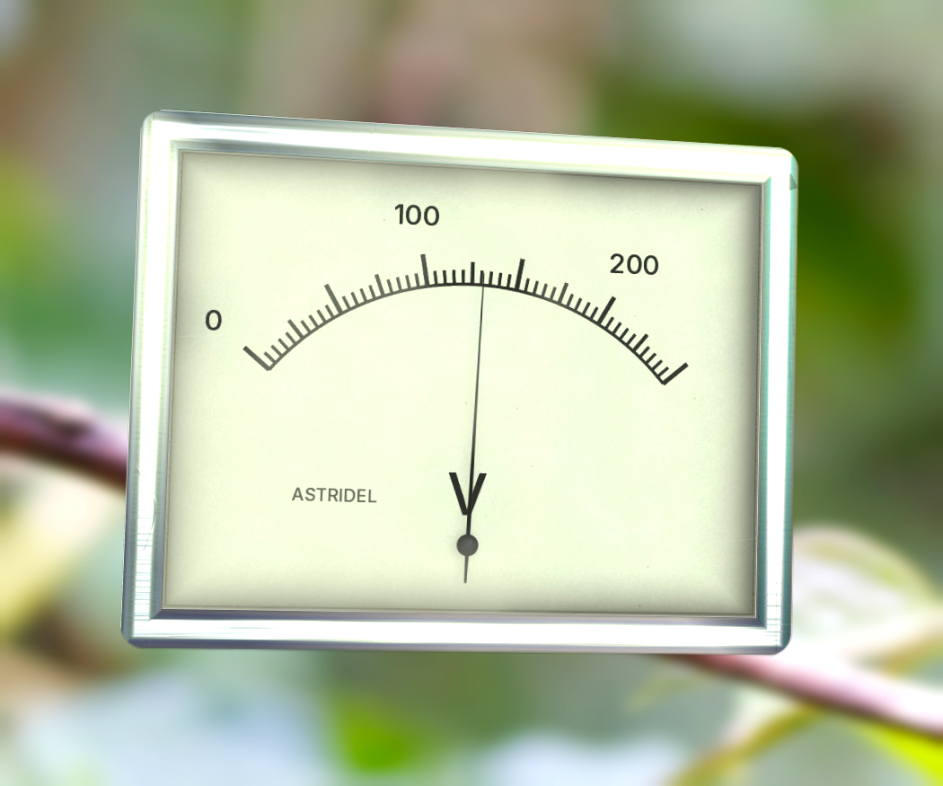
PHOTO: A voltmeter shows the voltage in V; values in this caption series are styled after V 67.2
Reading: V 130
